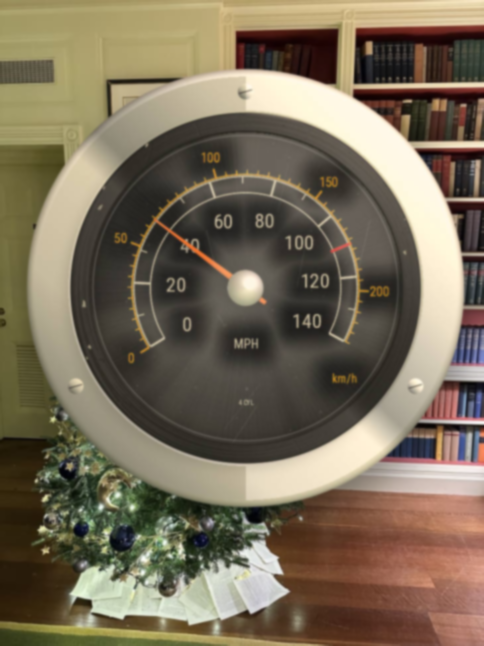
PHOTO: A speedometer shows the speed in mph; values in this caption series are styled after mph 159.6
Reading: mph 40
